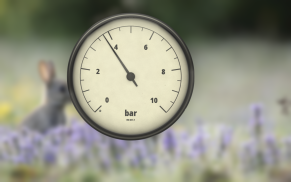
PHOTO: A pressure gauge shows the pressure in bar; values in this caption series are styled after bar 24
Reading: bar 3.75
